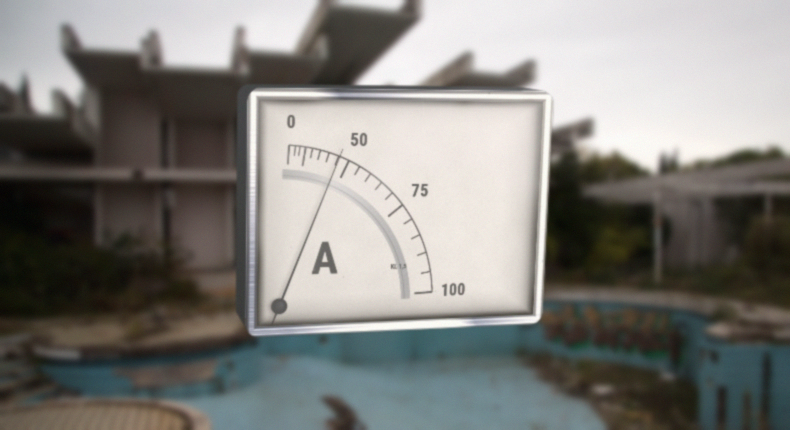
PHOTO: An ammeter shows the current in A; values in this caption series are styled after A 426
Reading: A 45
